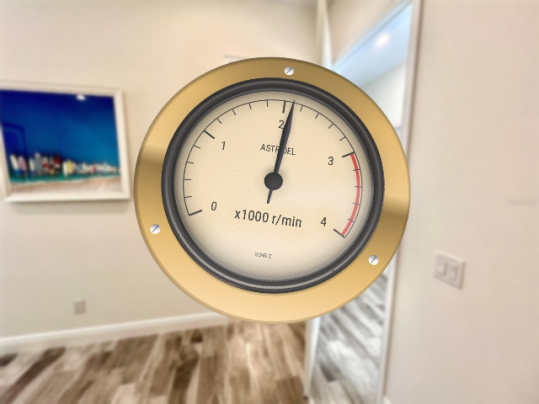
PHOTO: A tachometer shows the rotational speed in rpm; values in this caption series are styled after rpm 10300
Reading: rpm 2100
